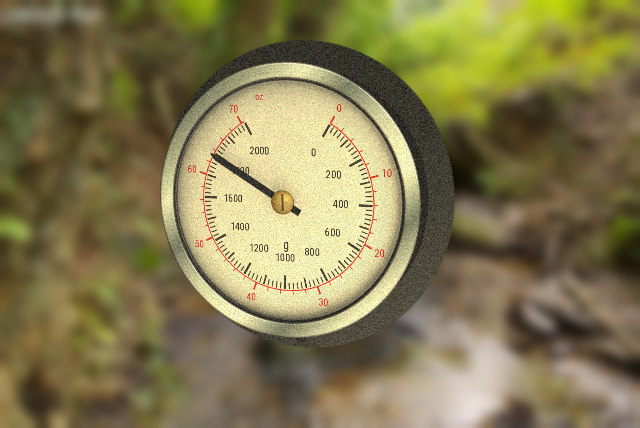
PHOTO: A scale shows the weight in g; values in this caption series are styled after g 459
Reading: g 1800
